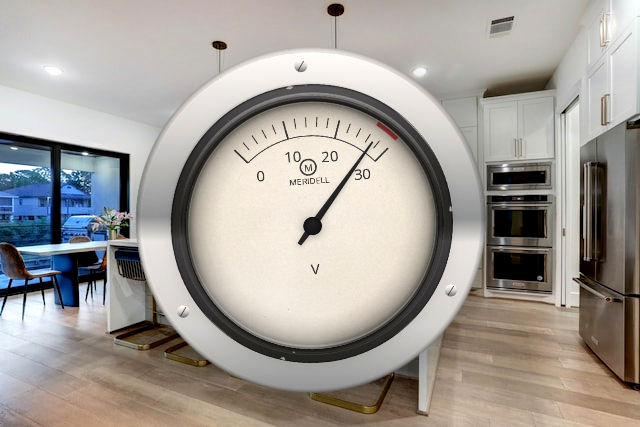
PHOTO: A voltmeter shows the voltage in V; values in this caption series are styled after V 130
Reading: V 27
